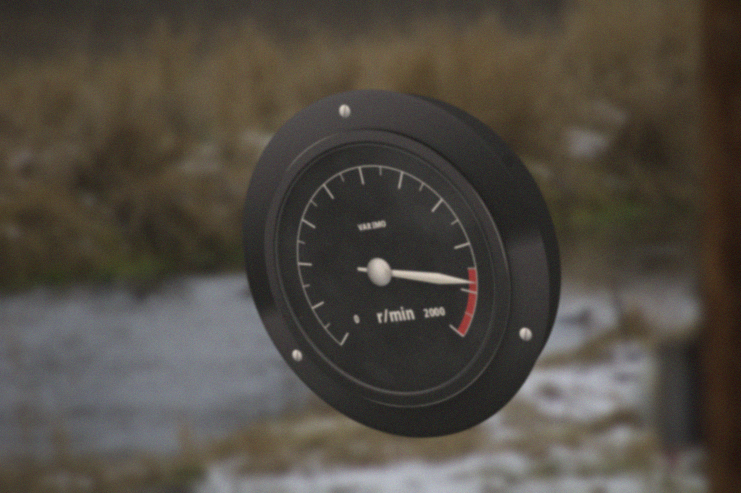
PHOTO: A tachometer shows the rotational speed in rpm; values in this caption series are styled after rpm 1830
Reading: rpm 1750
